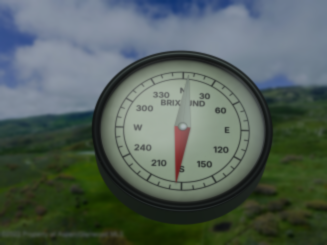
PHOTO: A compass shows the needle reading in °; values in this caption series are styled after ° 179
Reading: ° 185
